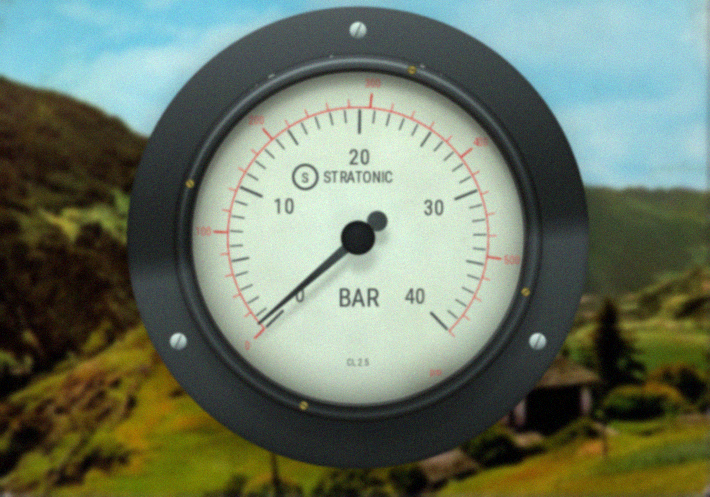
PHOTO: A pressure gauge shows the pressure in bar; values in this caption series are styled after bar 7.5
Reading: bar 0.5
